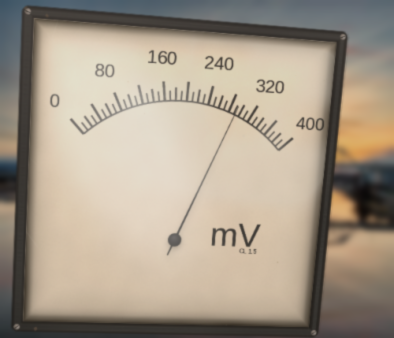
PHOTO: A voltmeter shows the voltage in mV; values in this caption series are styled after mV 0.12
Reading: mV 290
